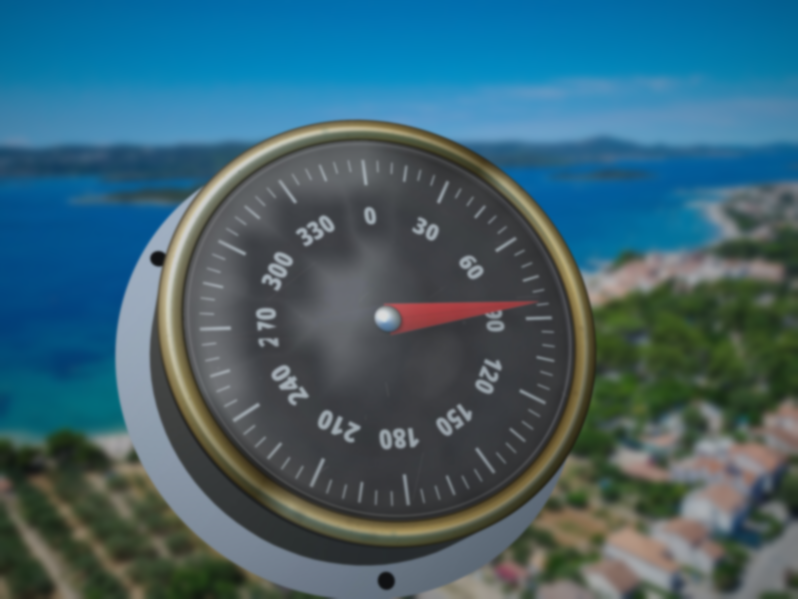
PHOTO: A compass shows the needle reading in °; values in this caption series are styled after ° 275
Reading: ° 85
